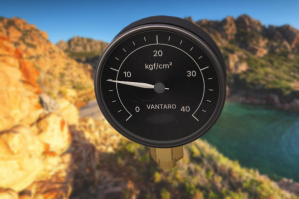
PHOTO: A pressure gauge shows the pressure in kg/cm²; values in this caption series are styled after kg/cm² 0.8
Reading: kg/cm² 8
